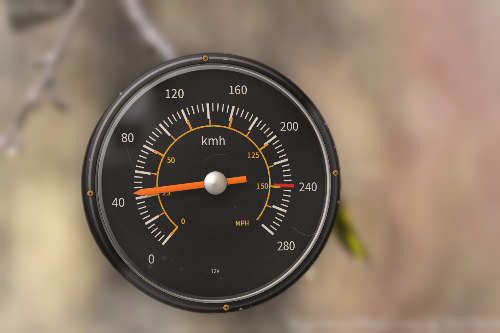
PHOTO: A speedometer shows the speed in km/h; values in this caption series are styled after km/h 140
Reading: km/h 44
